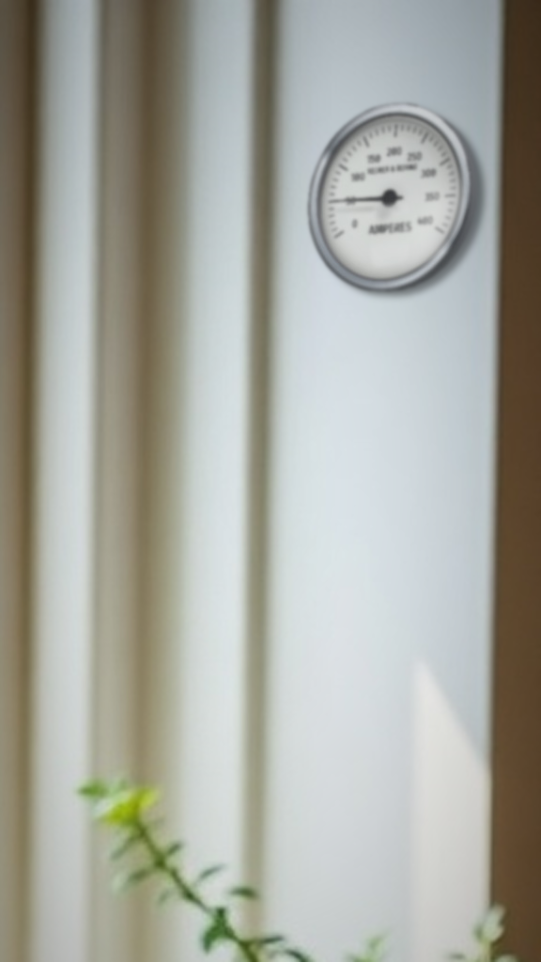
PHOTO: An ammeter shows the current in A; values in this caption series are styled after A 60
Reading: A 50
